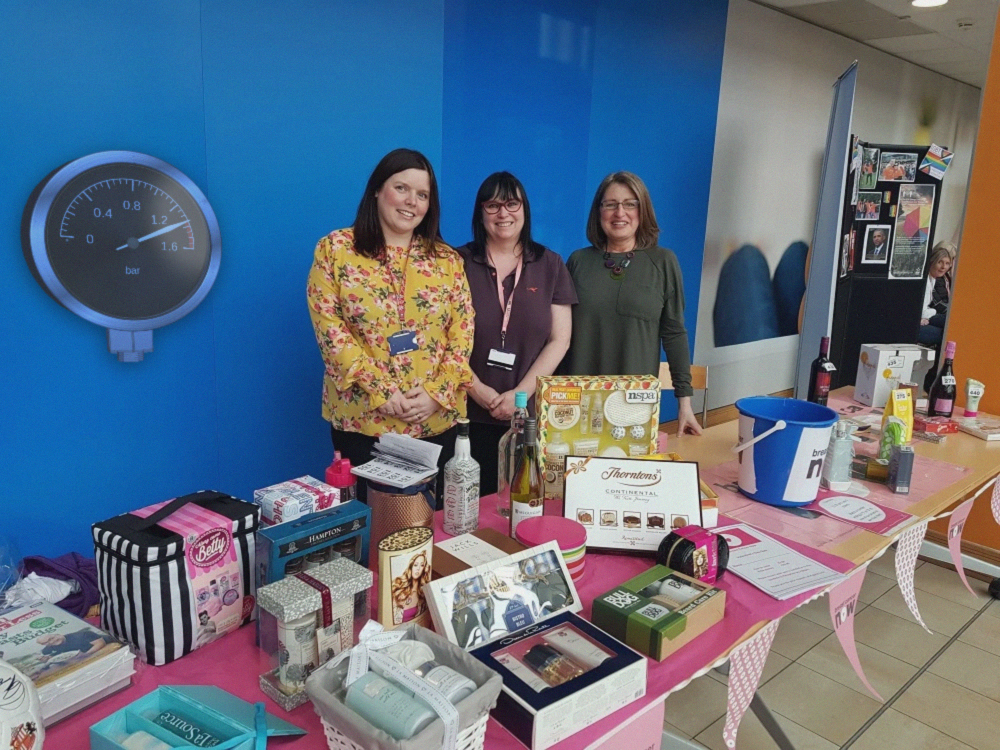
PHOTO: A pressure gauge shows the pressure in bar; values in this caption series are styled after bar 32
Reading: bar 1.35
